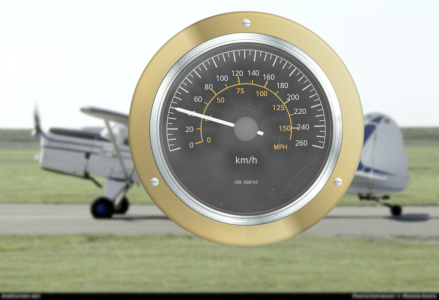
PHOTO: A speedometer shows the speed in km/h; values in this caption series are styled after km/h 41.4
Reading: km/h 40
